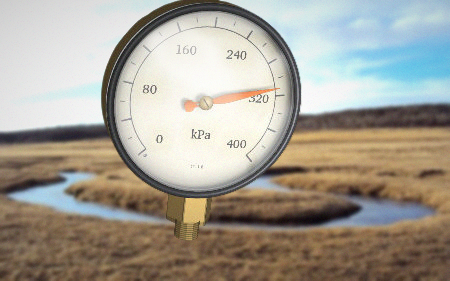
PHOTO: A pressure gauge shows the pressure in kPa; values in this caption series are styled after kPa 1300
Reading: kPa 310
